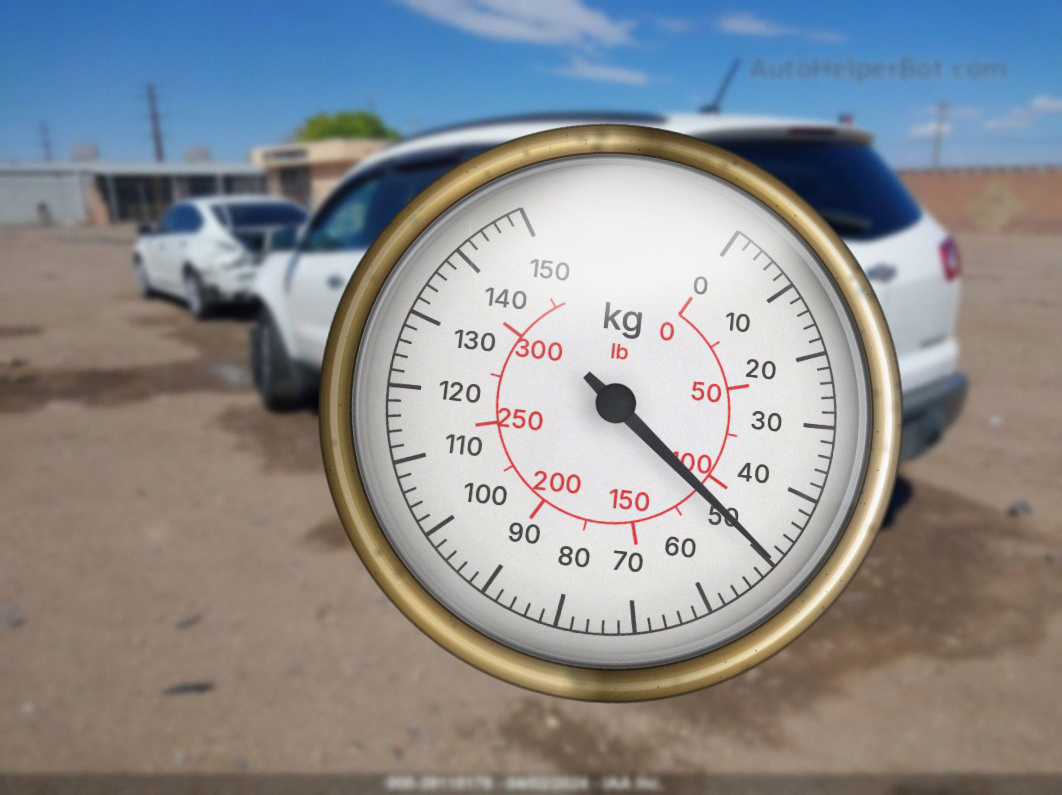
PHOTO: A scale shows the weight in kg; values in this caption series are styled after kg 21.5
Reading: kg 50
